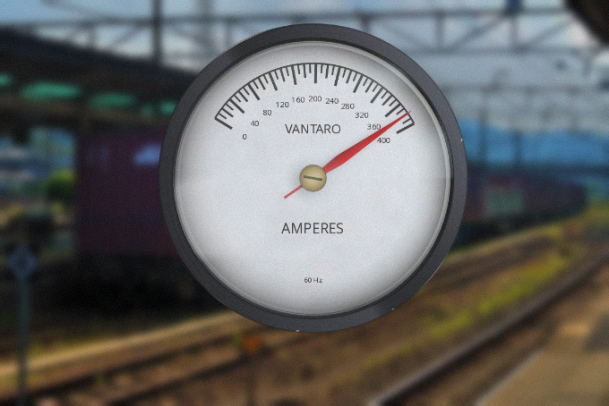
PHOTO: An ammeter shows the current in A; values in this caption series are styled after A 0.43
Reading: A 380
